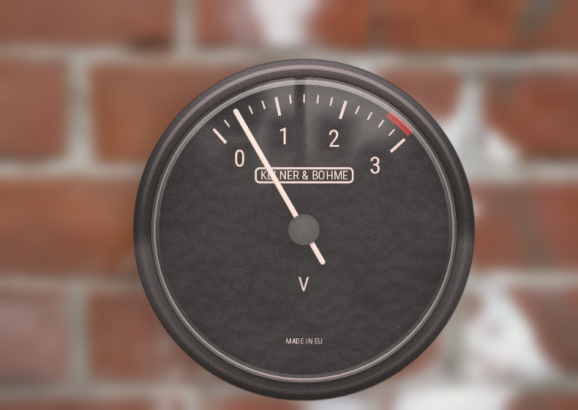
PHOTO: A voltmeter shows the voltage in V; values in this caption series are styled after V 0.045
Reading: V 0.4
